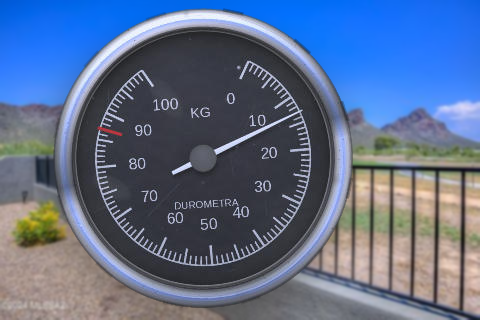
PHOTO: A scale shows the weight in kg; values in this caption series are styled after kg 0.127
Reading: kg 13
